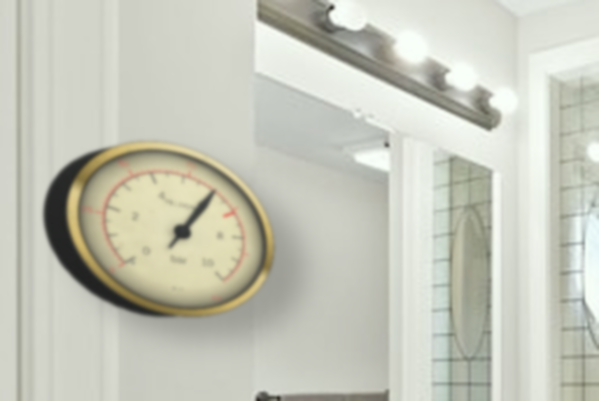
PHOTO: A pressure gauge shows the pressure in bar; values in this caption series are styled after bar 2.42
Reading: bar 6
